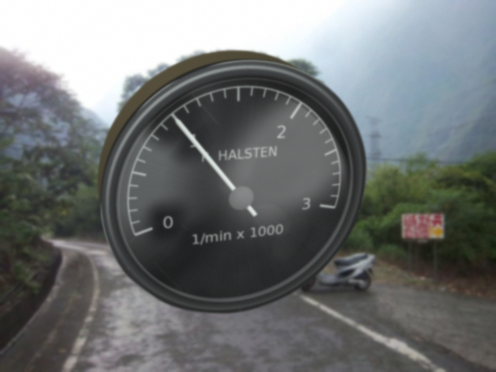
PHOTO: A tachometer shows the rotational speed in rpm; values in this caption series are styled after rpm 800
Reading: rpm 1000
